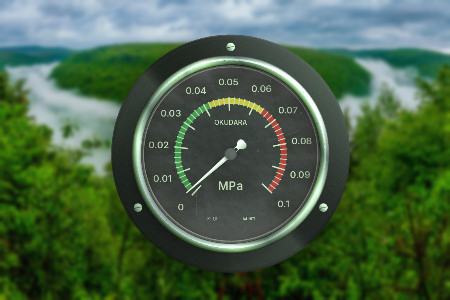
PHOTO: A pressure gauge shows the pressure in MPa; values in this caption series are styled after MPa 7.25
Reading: MPa 0.002
